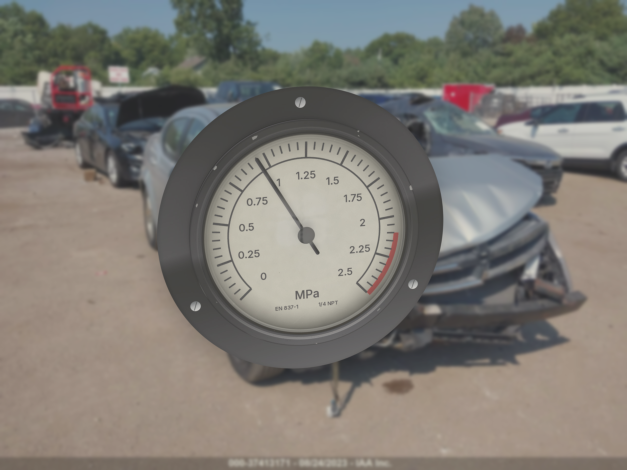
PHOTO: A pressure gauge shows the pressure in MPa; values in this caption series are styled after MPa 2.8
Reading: MPa 0.95
